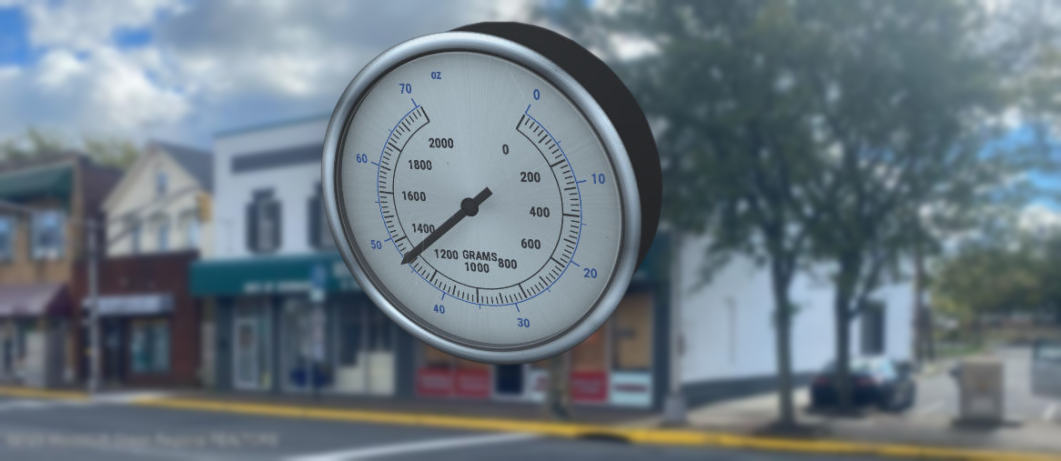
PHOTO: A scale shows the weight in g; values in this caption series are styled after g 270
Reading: g 1320
